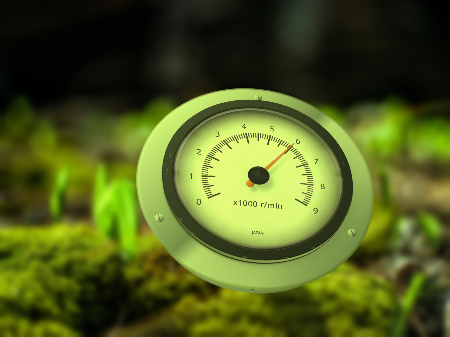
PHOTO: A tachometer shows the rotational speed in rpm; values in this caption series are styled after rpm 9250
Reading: rpm 6000
